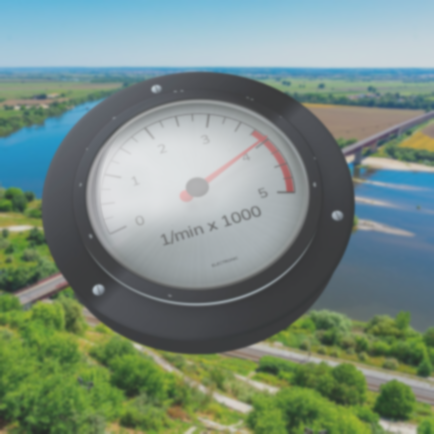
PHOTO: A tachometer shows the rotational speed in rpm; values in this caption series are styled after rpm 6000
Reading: rpm 4000
